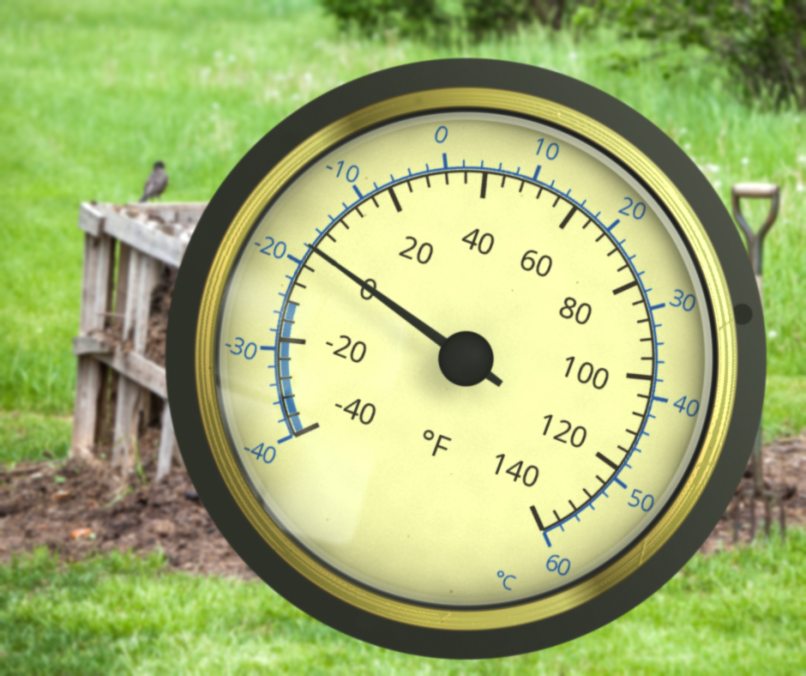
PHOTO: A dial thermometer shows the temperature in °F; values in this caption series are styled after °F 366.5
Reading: °F 0
